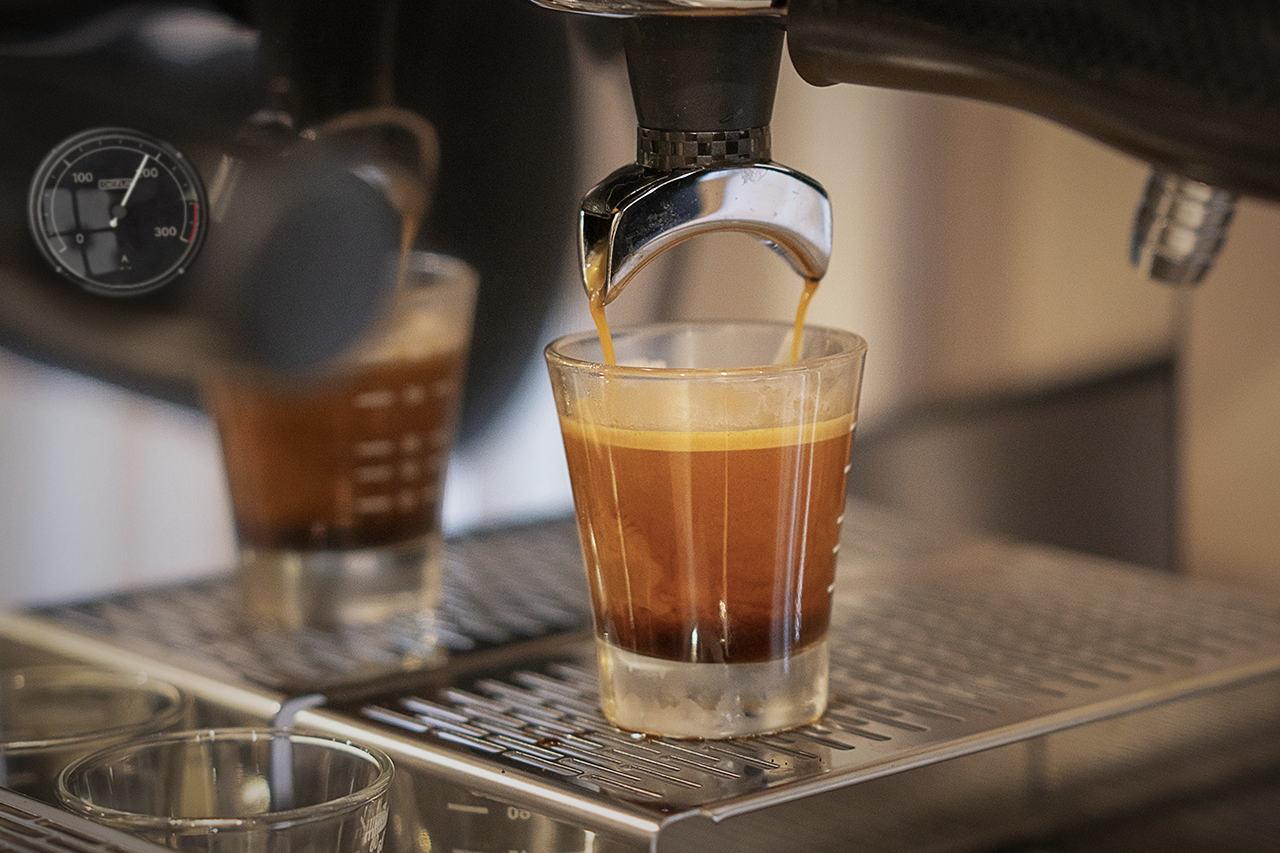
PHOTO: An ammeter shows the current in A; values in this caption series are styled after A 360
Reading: A 190
